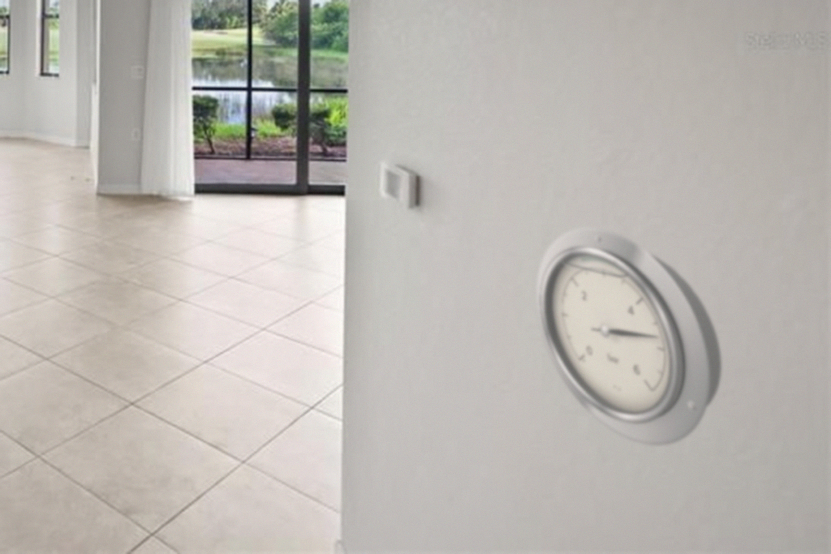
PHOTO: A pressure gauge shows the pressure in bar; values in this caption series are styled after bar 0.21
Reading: bar 4.75
